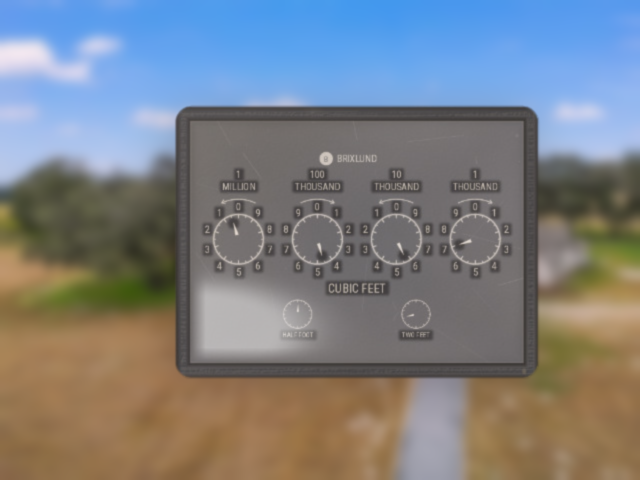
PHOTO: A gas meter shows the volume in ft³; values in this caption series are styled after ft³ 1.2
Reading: ft³ 45700
